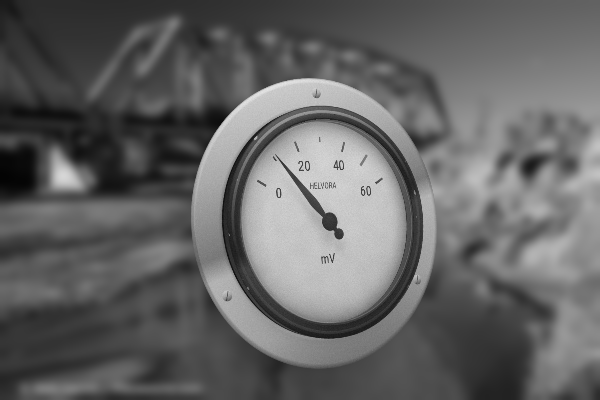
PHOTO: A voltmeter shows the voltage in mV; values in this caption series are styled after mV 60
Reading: mV 10
